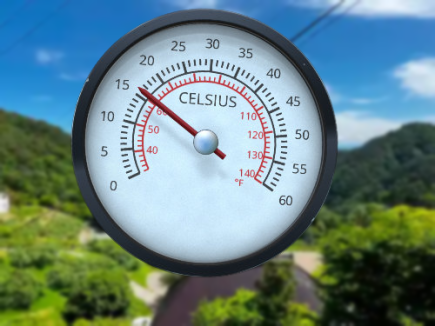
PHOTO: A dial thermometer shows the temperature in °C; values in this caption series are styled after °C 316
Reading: °C 16
